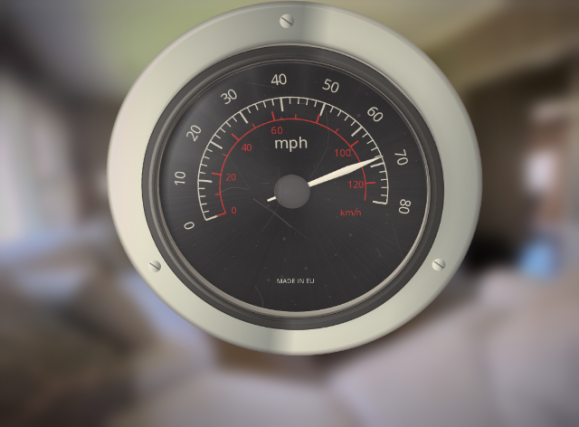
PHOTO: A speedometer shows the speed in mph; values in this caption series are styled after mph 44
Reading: mph 68
